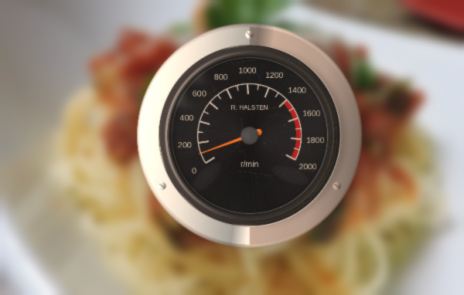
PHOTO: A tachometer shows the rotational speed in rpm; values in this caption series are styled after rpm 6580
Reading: rpm 100
